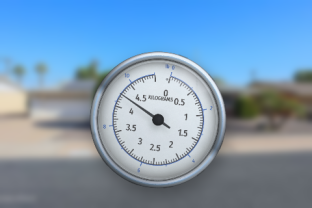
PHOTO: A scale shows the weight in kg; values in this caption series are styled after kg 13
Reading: kg 4.25
